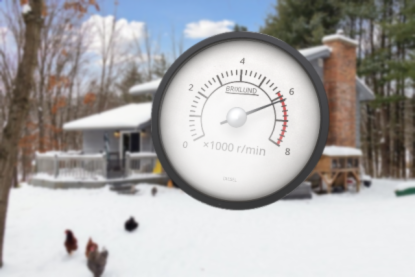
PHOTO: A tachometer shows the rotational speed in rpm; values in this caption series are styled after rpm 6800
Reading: rpm 6200
